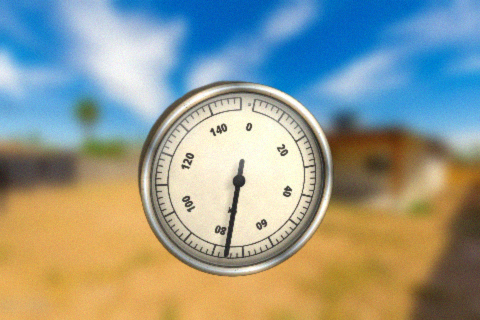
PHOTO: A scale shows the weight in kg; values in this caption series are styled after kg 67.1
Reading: kg 76
